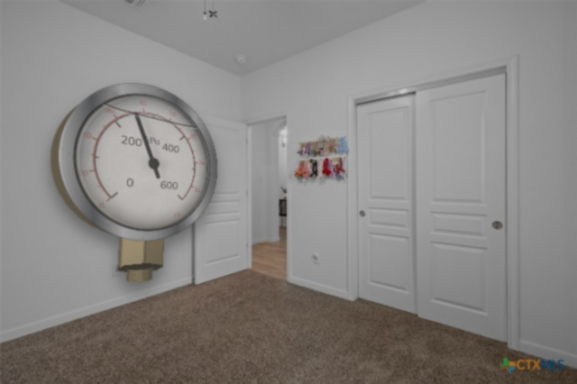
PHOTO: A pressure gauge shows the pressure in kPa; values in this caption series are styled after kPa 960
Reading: kPa 250
